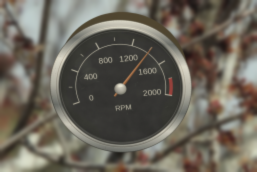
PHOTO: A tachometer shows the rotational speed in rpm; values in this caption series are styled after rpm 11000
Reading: rpm 1400
